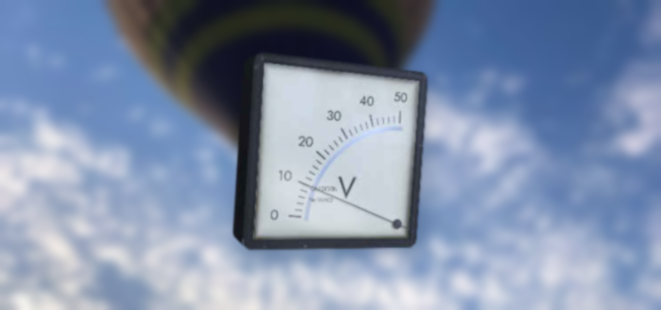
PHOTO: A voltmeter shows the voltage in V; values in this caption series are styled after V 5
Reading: V 10
